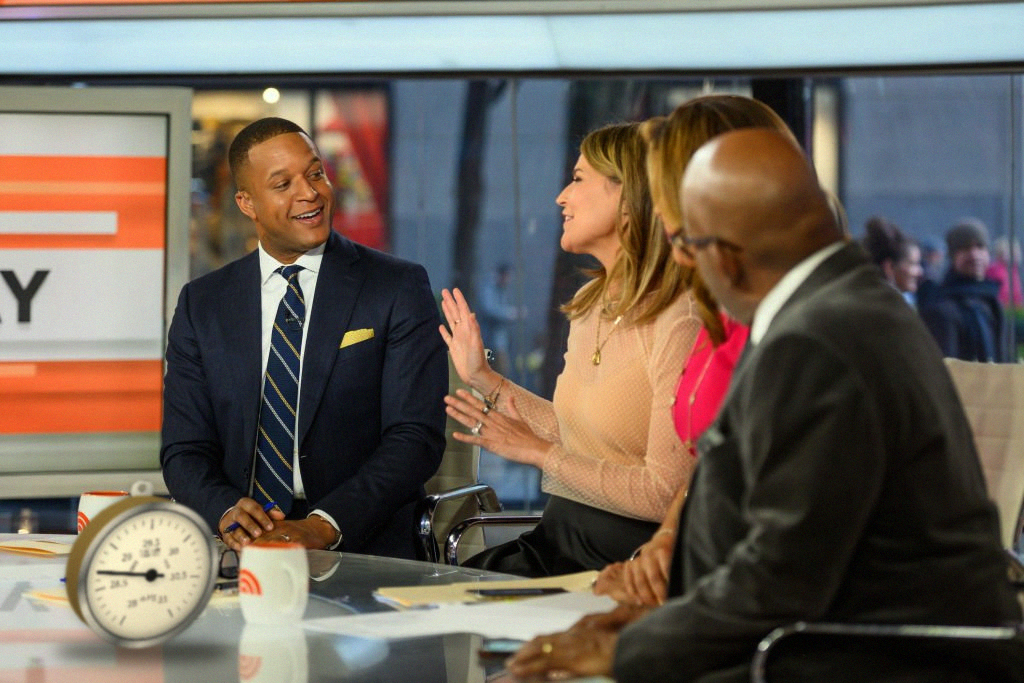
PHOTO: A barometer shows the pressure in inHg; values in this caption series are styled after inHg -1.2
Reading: inHg 28.7
